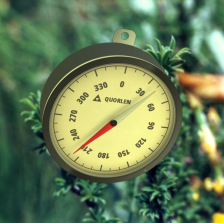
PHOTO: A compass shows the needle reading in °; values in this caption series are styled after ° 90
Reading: ° 220
